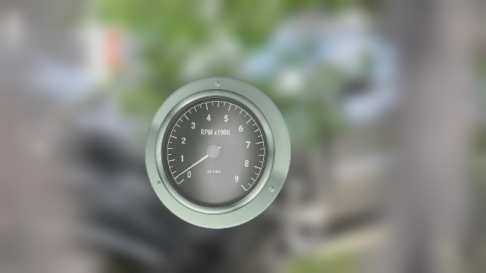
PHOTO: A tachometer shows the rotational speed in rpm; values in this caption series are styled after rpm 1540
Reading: rpm 250
